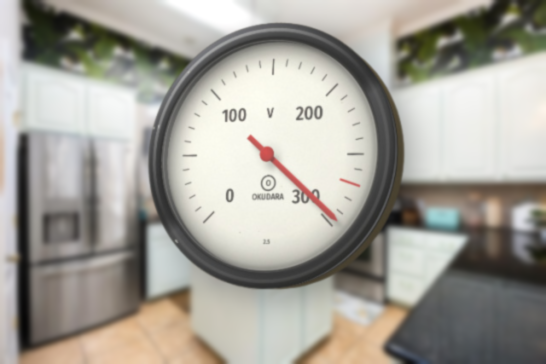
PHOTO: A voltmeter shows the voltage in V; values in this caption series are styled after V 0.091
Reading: V 295
